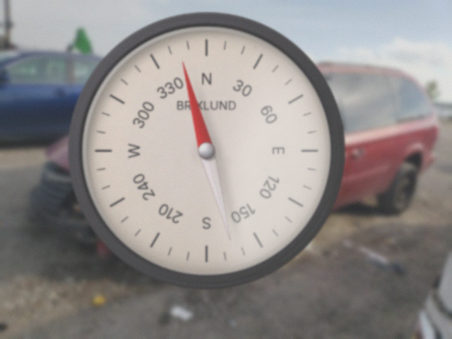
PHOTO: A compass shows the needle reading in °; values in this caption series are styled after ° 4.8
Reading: ° 345
